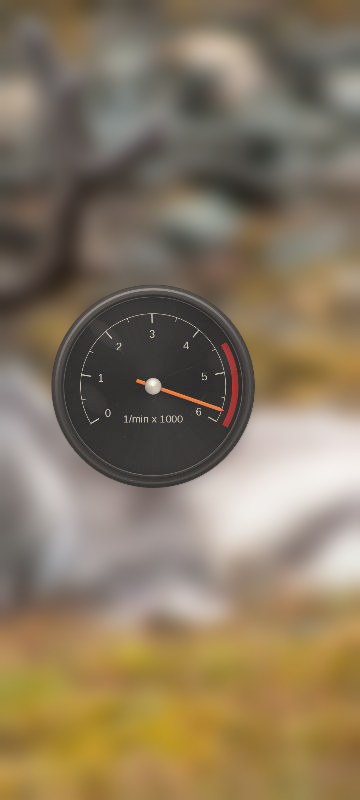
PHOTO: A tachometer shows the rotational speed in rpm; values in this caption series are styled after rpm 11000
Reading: rpm 5750
